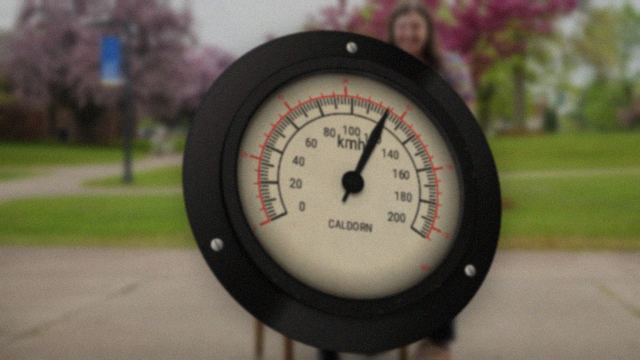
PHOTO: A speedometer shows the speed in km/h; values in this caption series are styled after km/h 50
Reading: km/h 120
